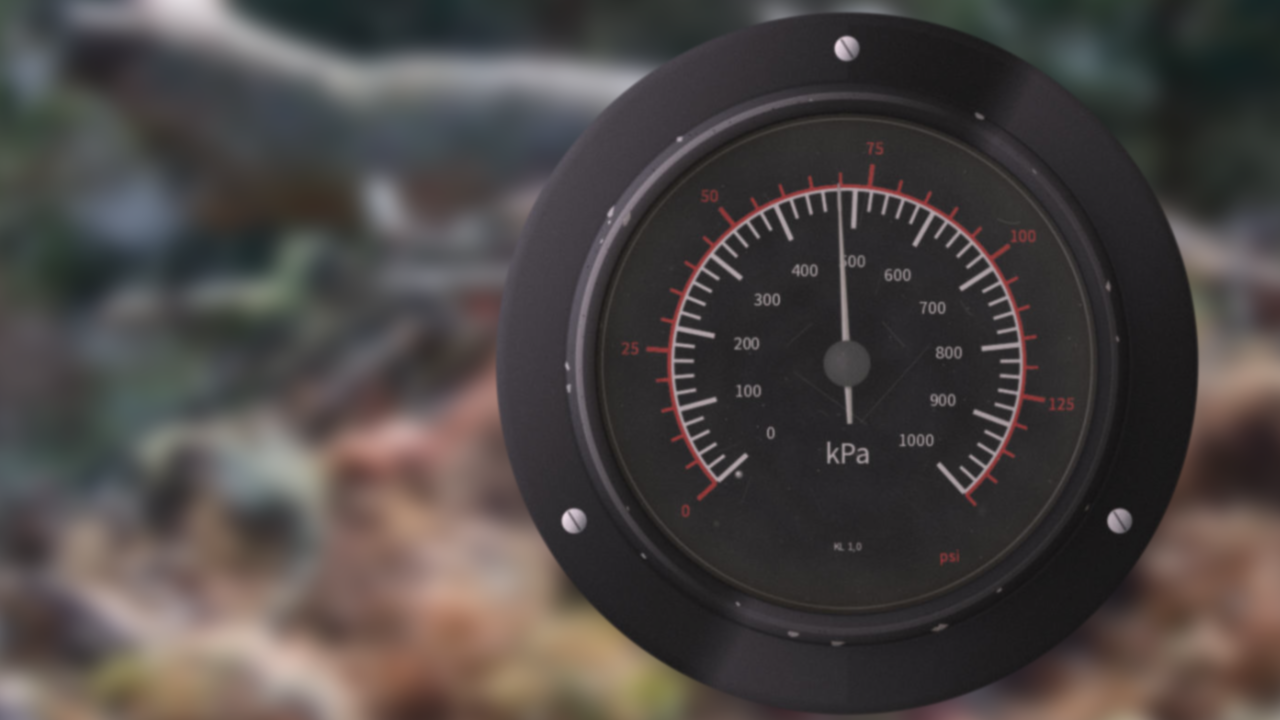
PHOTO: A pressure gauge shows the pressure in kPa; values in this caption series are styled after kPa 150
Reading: kPa 480
